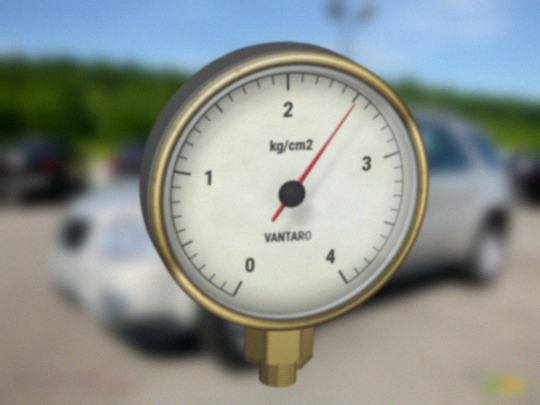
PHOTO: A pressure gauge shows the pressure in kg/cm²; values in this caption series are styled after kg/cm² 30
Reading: kg/cm² 2.5
